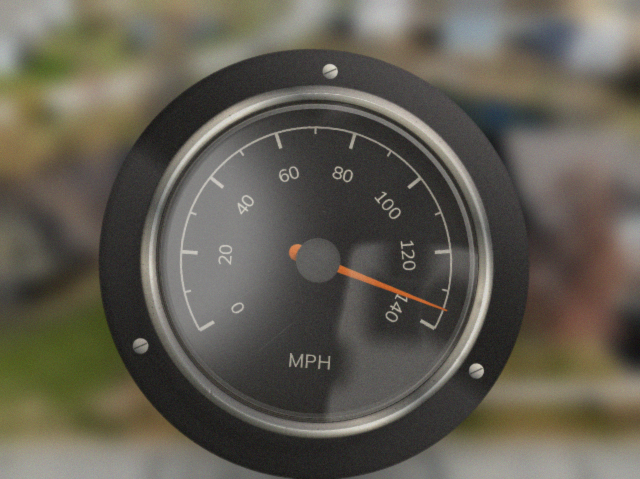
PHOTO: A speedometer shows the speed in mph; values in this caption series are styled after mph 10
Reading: mph 135
